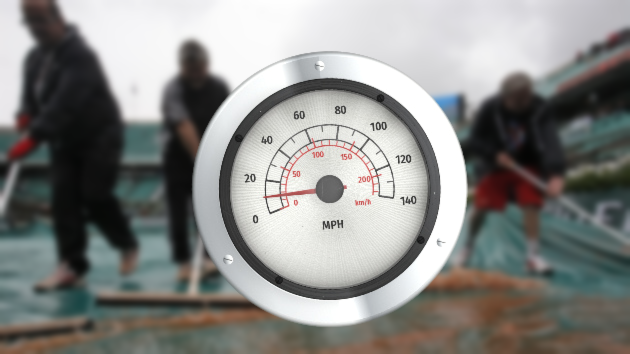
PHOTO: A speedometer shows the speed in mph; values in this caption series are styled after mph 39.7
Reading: mph 10
